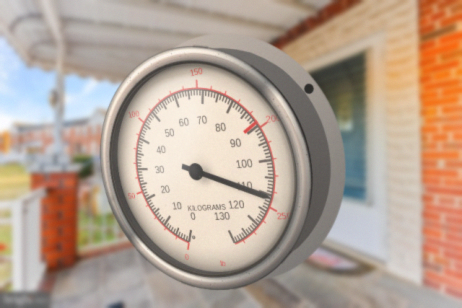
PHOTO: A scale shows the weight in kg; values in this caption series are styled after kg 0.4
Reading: kg 110
